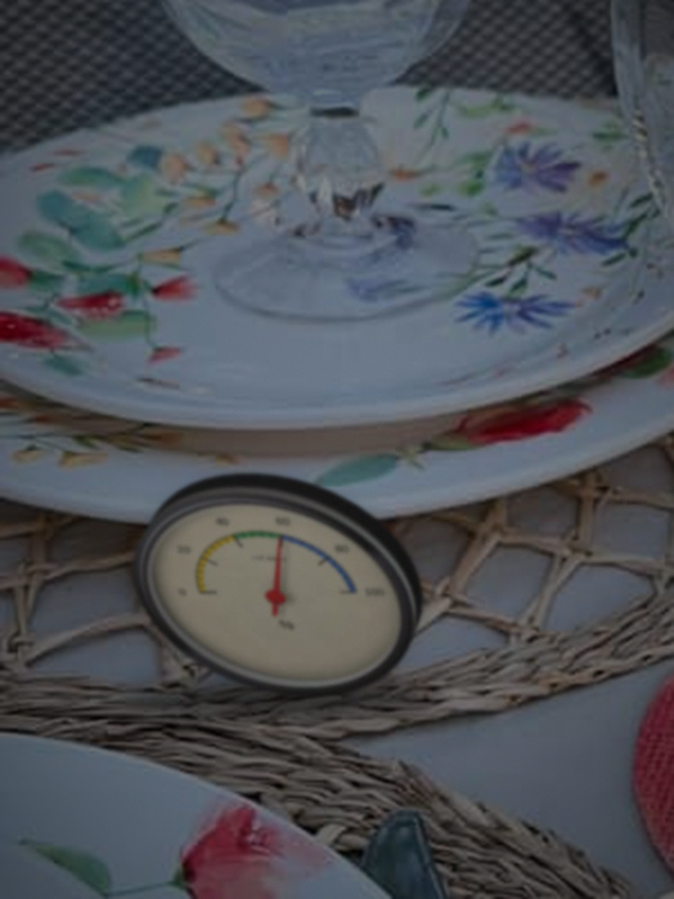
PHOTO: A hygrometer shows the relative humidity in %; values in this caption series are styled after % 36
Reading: % 60
